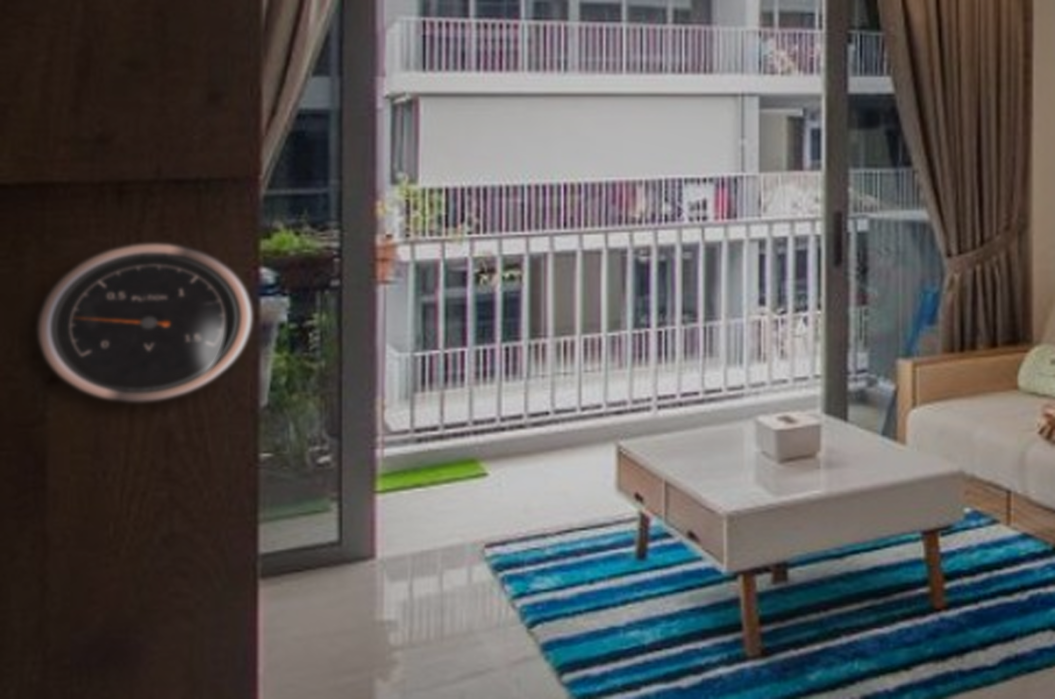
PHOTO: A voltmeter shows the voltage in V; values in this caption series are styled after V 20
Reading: V 0.25
